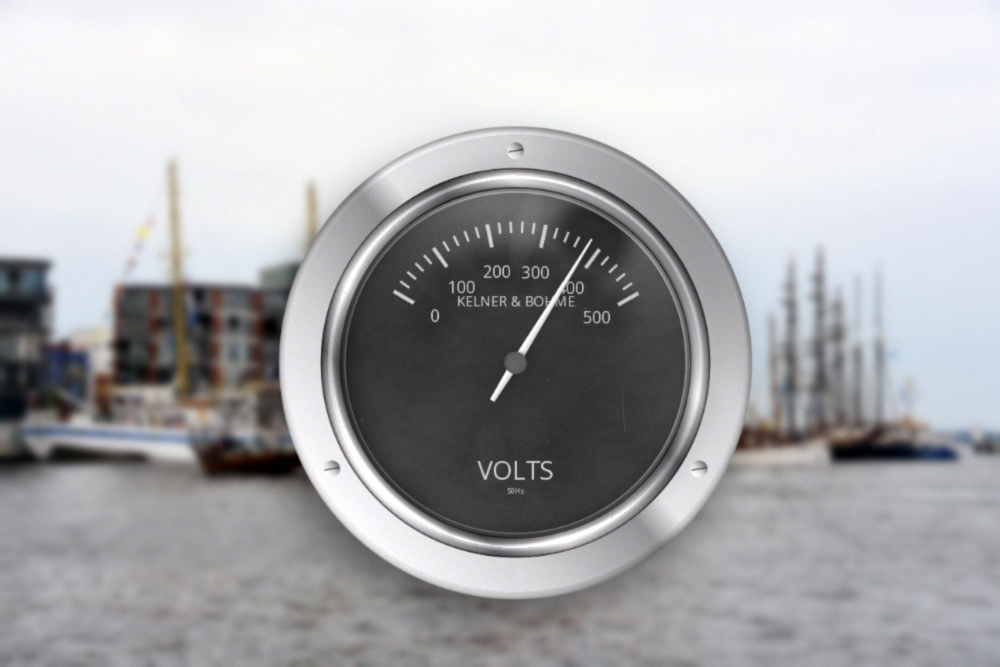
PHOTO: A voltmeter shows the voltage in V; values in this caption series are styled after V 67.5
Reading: V 380
